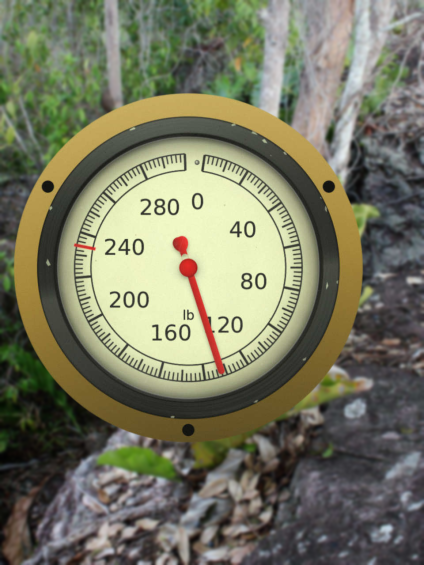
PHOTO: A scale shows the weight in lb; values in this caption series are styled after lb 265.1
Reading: lb 132
